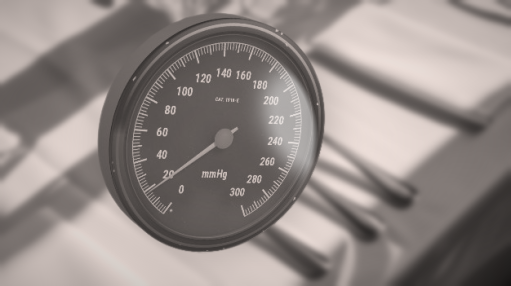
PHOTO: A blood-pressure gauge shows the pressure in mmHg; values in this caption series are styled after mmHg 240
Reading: mmHg 20
